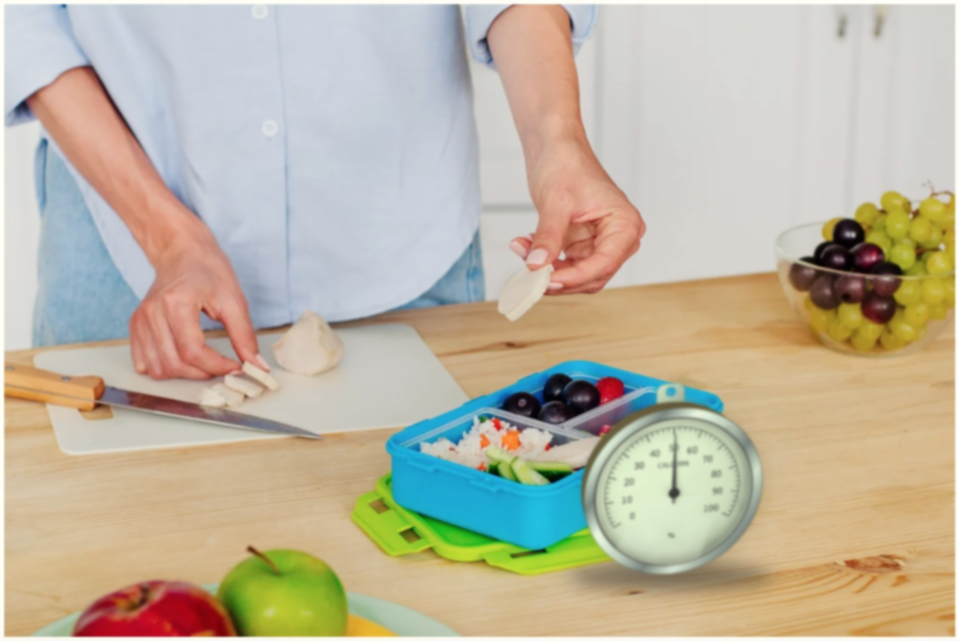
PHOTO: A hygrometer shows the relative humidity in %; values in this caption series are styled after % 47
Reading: % 50
